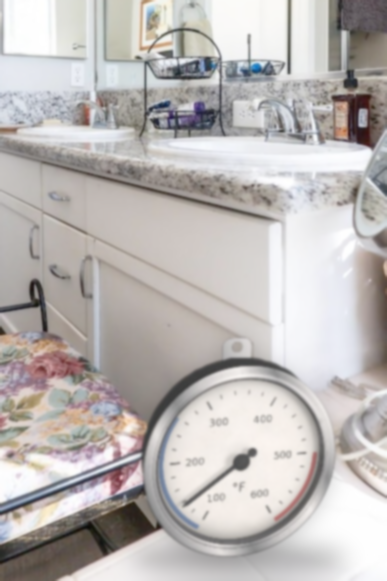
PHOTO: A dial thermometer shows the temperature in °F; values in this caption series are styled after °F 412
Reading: °F 140
